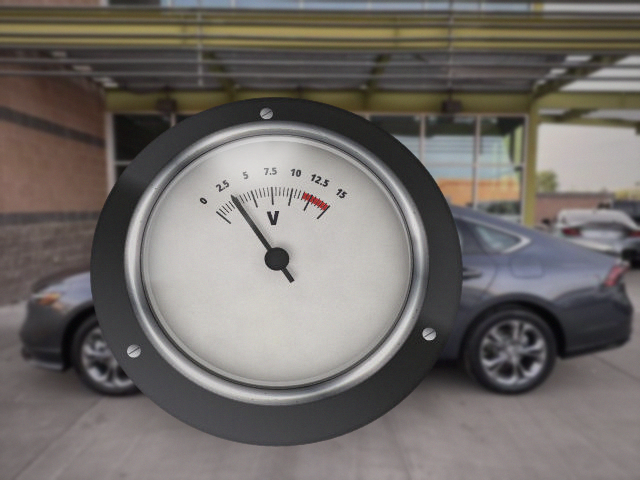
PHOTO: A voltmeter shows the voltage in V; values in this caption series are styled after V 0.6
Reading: V 2.5
